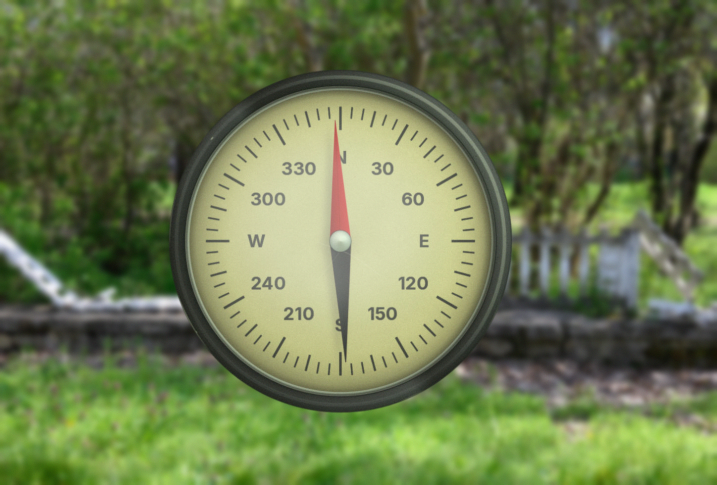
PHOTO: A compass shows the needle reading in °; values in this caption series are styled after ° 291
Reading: ° 357.5
